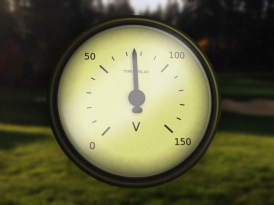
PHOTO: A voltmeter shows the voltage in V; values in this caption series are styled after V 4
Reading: V 75
